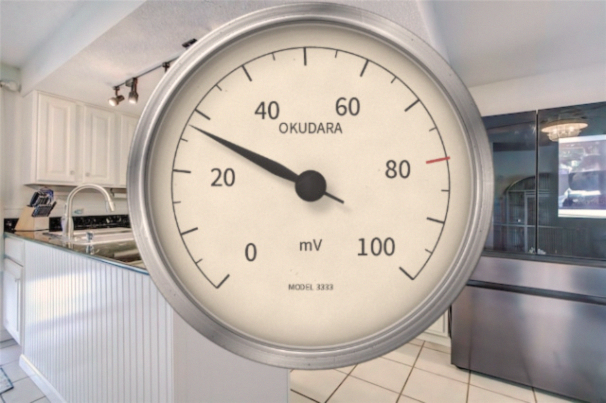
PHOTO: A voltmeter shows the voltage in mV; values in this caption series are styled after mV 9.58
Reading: mV 27.5
